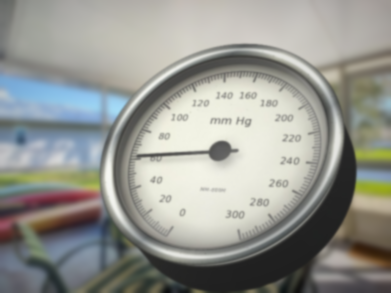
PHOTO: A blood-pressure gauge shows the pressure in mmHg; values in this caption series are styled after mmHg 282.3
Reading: mmHg 60
